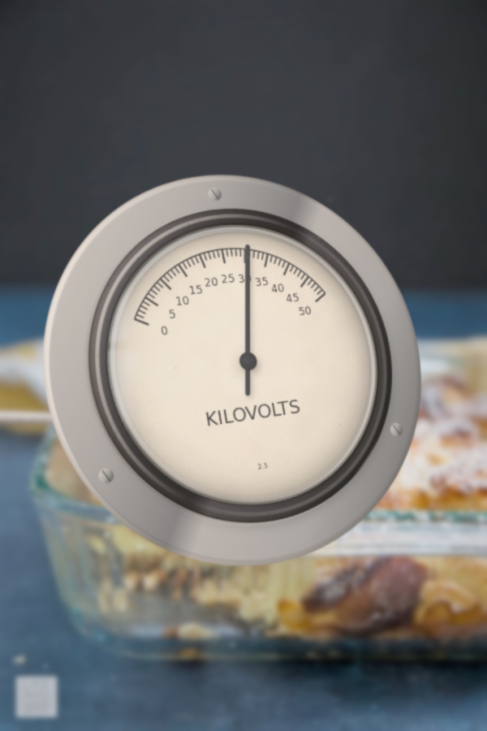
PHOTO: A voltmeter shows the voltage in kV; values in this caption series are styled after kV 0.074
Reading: kV 30
